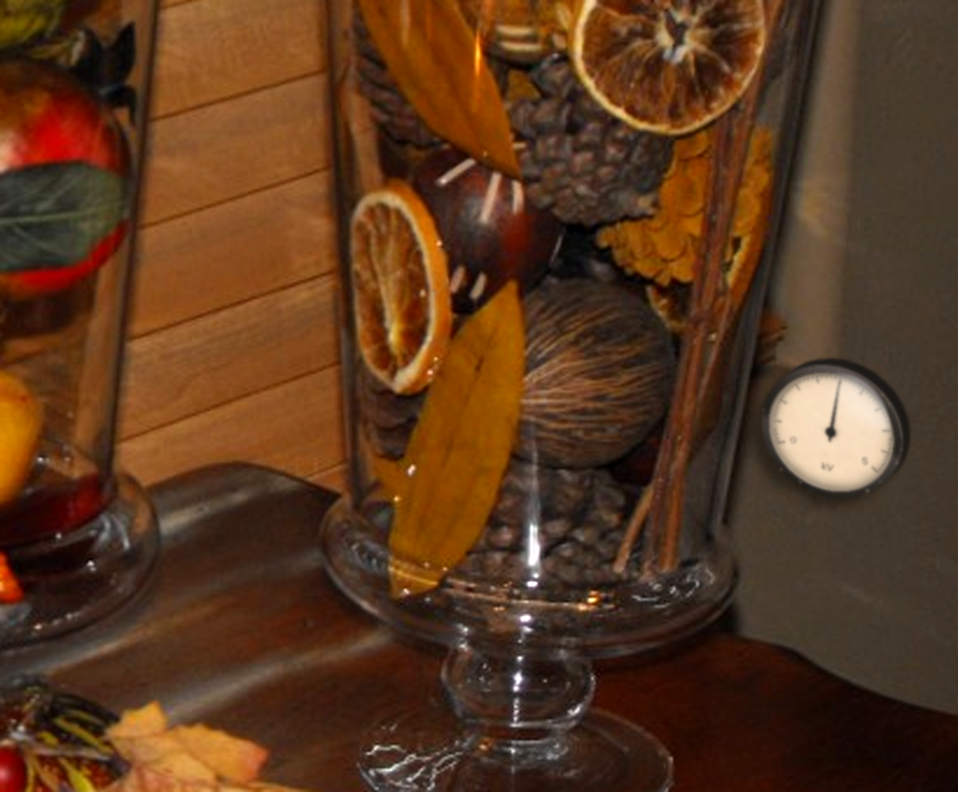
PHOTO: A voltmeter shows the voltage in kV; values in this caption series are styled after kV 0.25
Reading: kV 2.5
